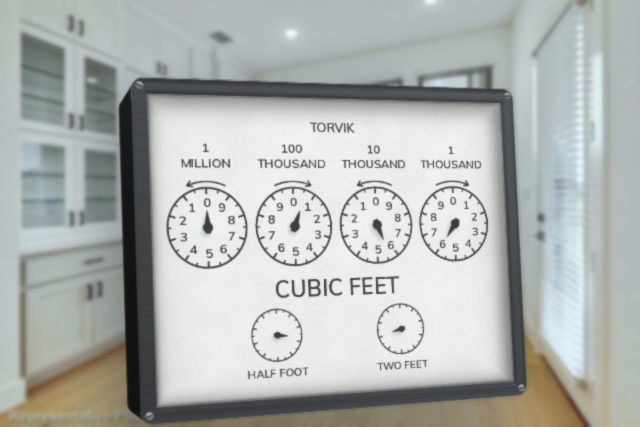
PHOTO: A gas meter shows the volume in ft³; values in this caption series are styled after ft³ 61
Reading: ft³ 5600
